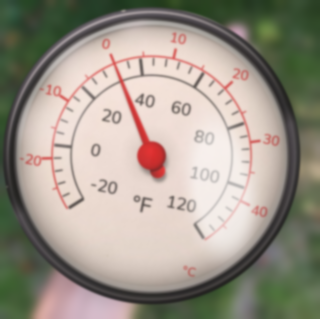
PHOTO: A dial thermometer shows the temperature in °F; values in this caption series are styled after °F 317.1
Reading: °F 32
